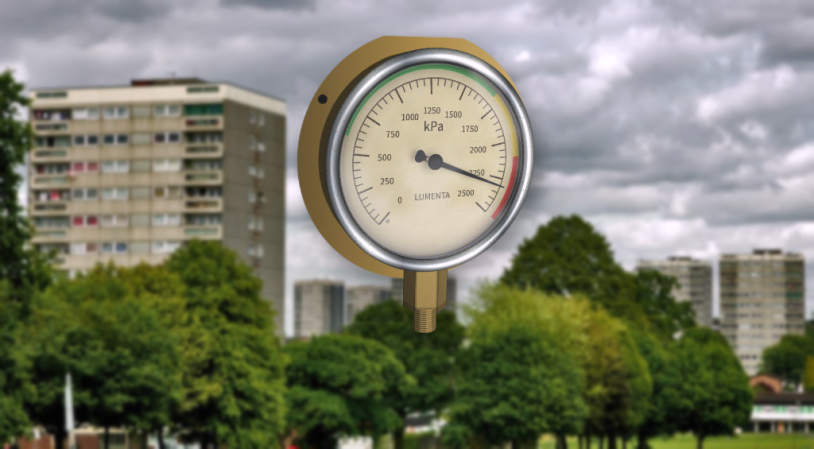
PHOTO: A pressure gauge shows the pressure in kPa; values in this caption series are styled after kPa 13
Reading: kPa 2300
